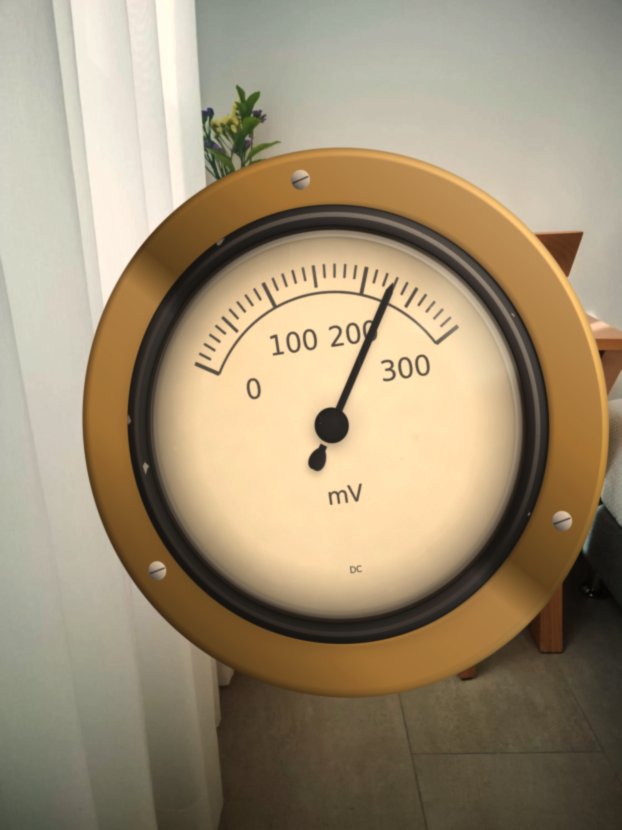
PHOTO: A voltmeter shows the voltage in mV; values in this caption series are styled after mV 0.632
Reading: mV 230
